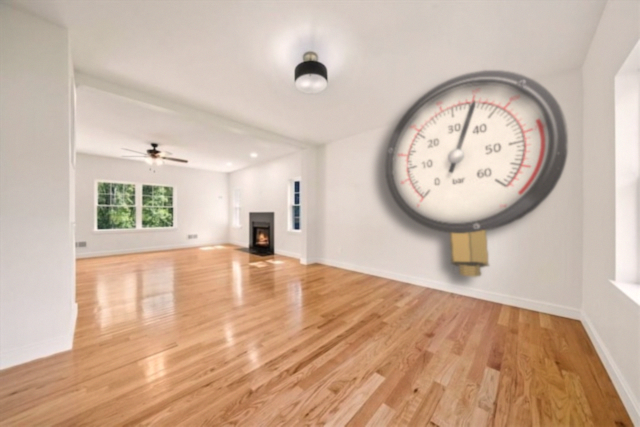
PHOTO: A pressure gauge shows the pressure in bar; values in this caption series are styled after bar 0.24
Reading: bar 35
